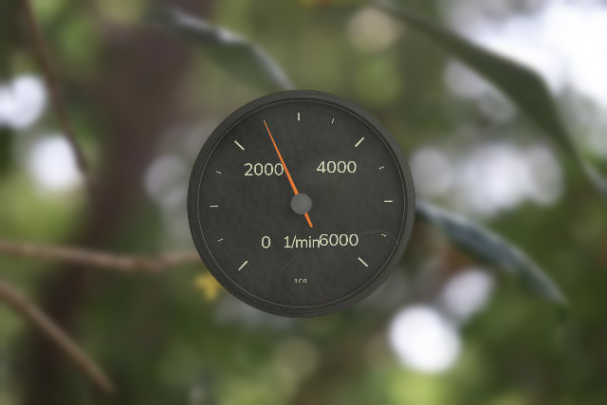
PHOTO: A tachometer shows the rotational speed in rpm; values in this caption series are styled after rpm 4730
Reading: rpm 2500
